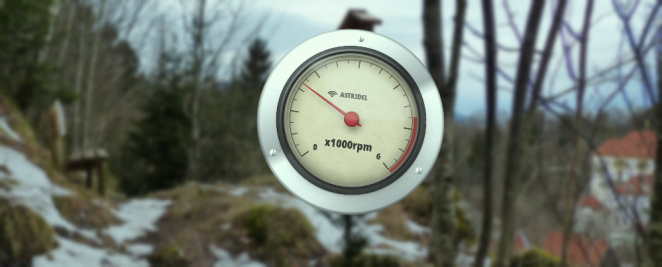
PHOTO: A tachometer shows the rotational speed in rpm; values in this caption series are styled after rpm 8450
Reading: rpm 1625
